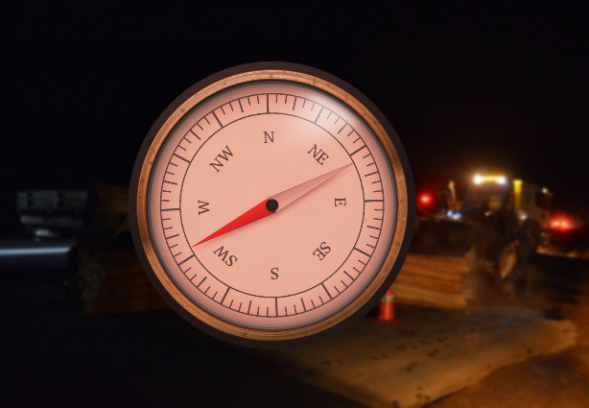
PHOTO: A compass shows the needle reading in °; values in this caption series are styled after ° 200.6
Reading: ° 245
